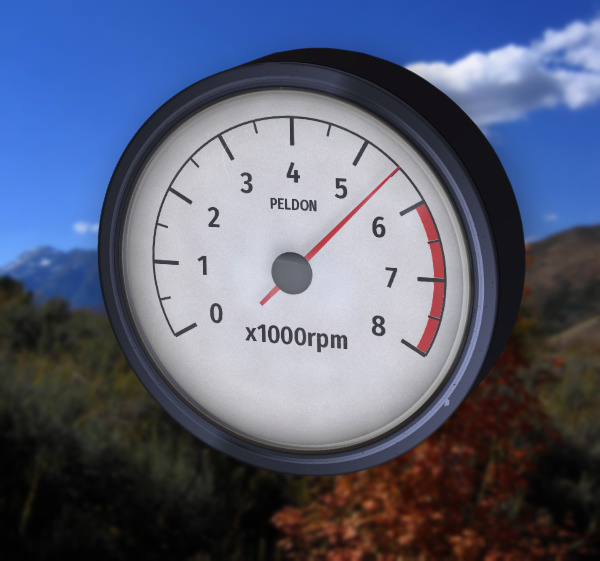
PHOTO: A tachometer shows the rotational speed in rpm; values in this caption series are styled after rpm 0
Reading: rpm 5500
